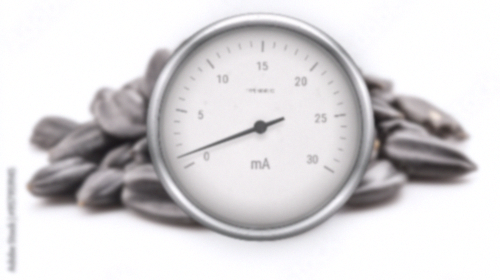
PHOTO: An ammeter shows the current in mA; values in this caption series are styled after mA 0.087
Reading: mA 1
